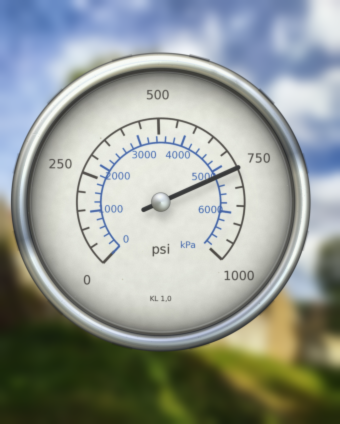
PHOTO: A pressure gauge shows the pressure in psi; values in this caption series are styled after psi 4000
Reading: psi 750
